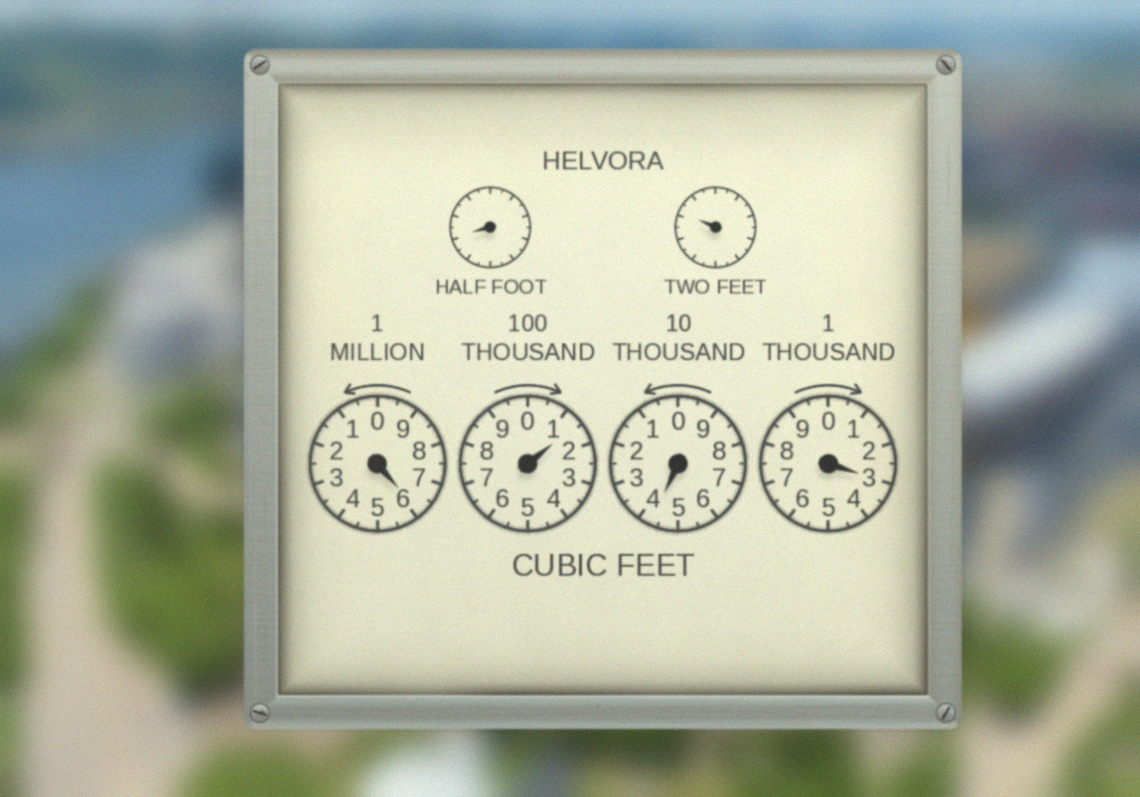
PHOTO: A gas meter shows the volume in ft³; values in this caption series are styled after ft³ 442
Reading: ft³ 614300
